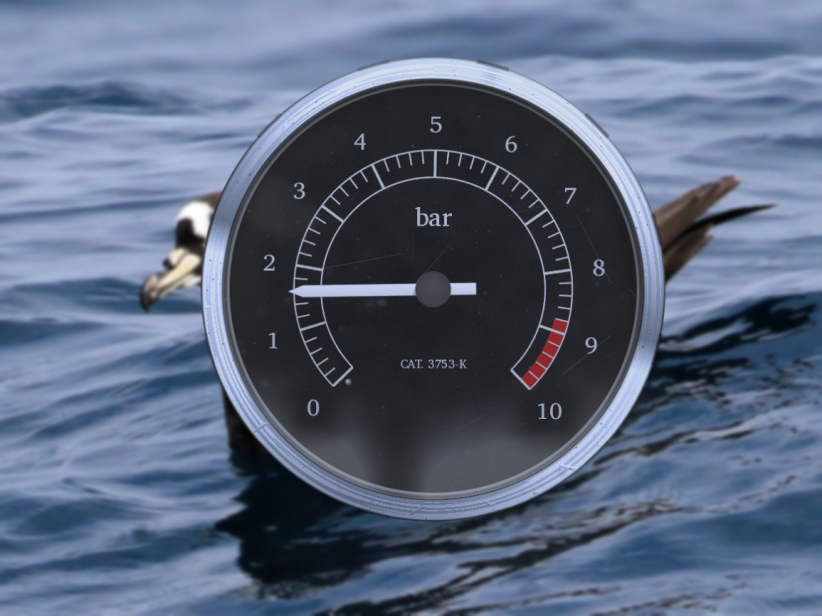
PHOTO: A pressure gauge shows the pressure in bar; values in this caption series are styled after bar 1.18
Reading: bar 1.6
